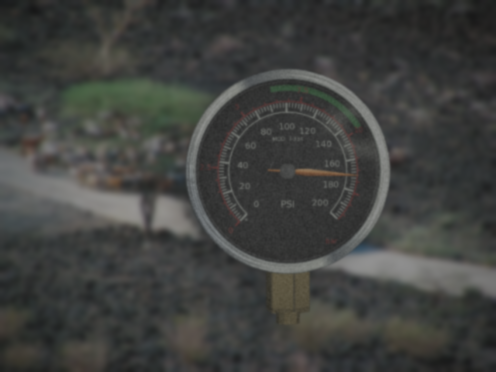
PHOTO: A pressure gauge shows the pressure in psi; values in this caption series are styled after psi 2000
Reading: psi 170
